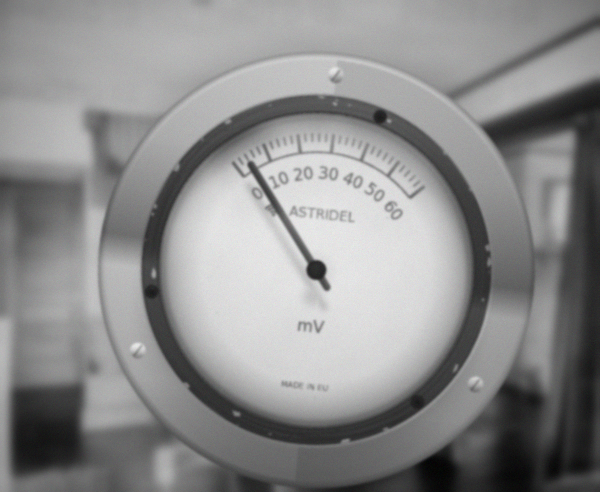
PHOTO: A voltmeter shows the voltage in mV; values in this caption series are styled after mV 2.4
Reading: mV 4
